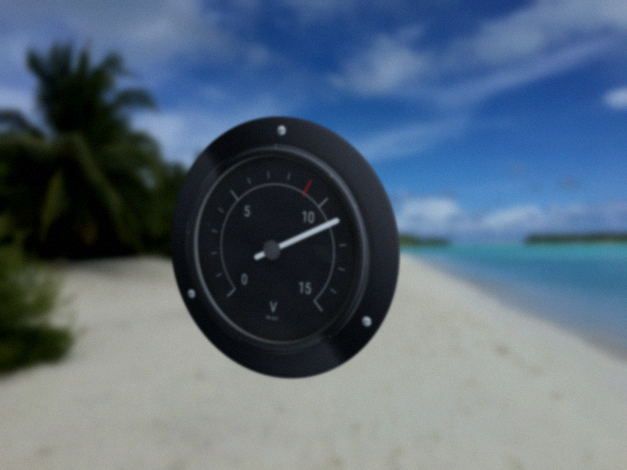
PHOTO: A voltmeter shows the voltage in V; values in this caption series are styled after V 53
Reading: V 11
